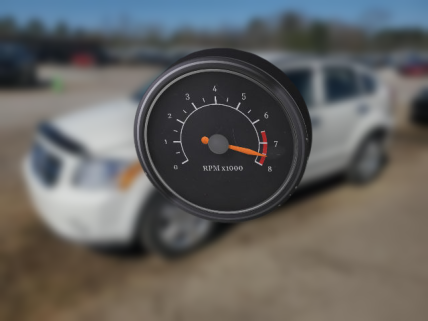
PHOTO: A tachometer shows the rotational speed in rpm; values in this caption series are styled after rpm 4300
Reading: rpm 7500
